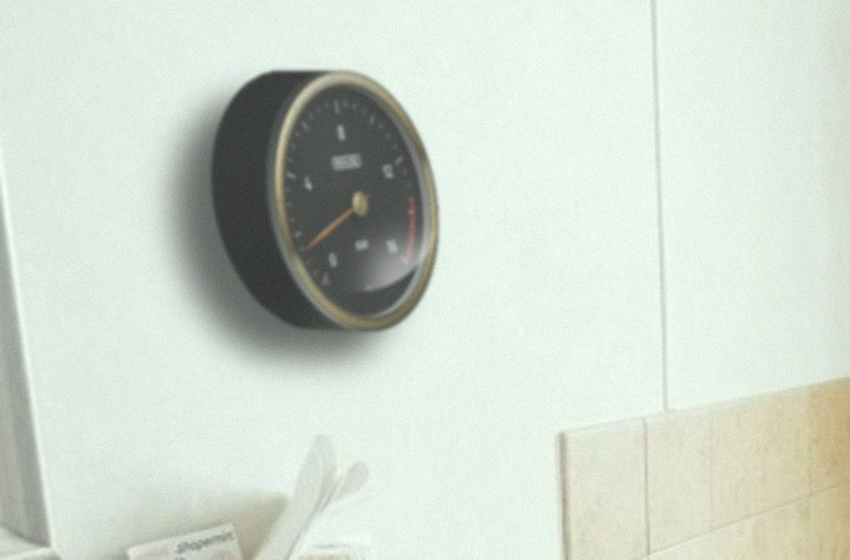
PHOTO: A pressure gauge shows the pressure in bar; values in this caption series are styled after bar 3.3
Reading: bar 1.5
